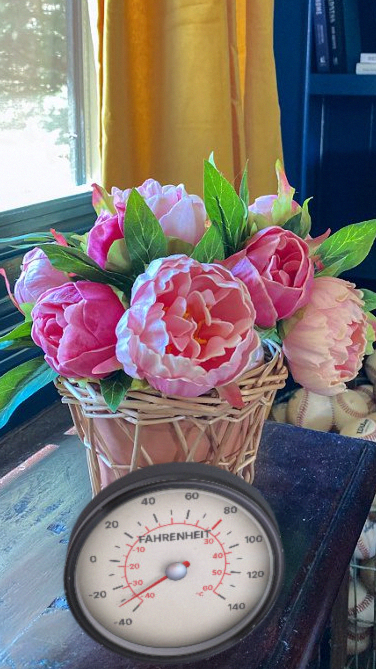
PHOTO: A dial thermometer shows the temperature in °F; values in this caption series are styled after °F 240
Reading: °F -30
